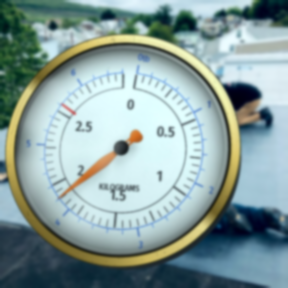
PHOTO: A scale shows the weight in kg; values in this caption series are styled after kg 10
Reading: kg 1.9
